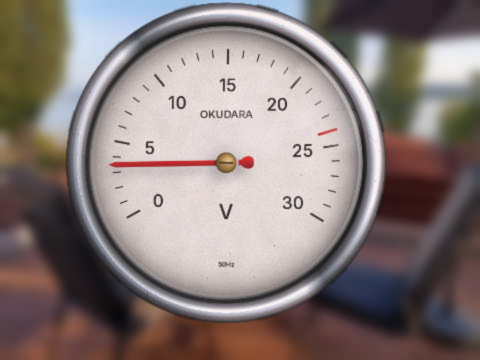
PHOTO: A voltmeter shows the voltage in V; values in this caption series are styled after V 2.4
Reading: V 3.5
